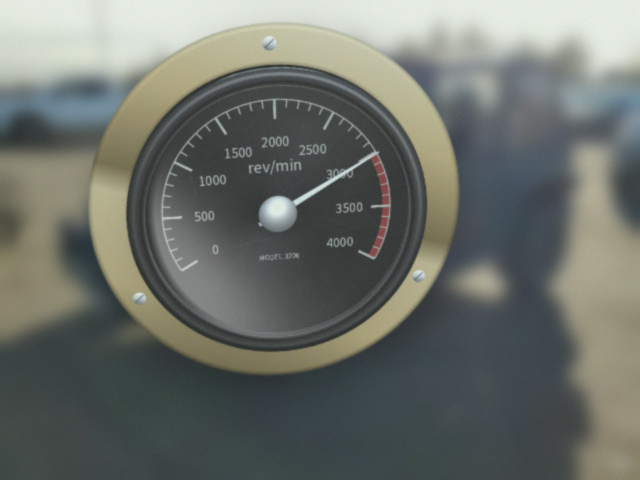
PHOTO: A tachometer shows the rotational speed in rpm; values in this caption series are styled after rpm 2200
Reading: rpm 3000
